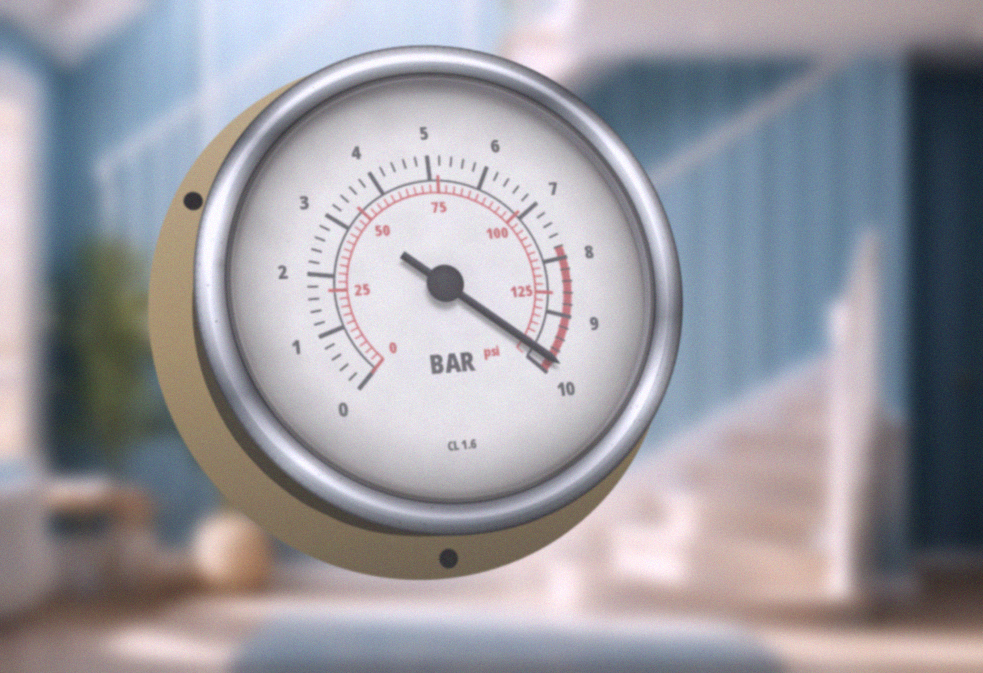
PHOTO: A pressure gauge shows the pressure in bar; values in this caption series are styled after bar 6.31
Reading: bar 9.8
